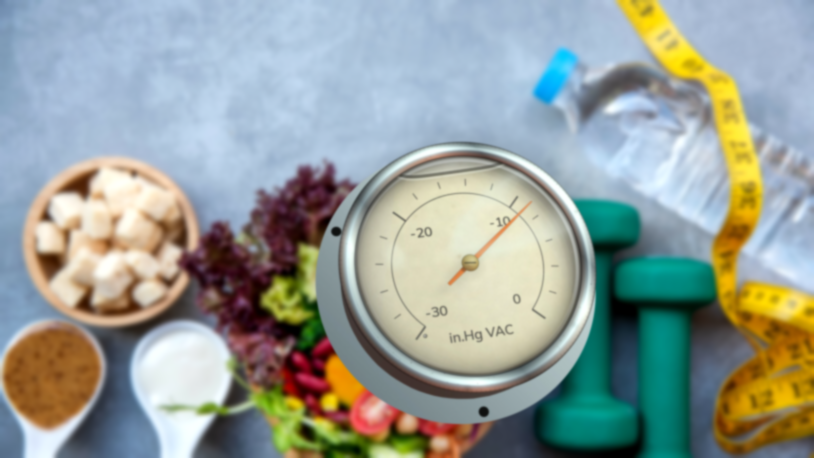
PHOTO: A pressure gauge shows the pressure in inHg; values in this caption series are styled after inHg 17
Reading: inHg -9
